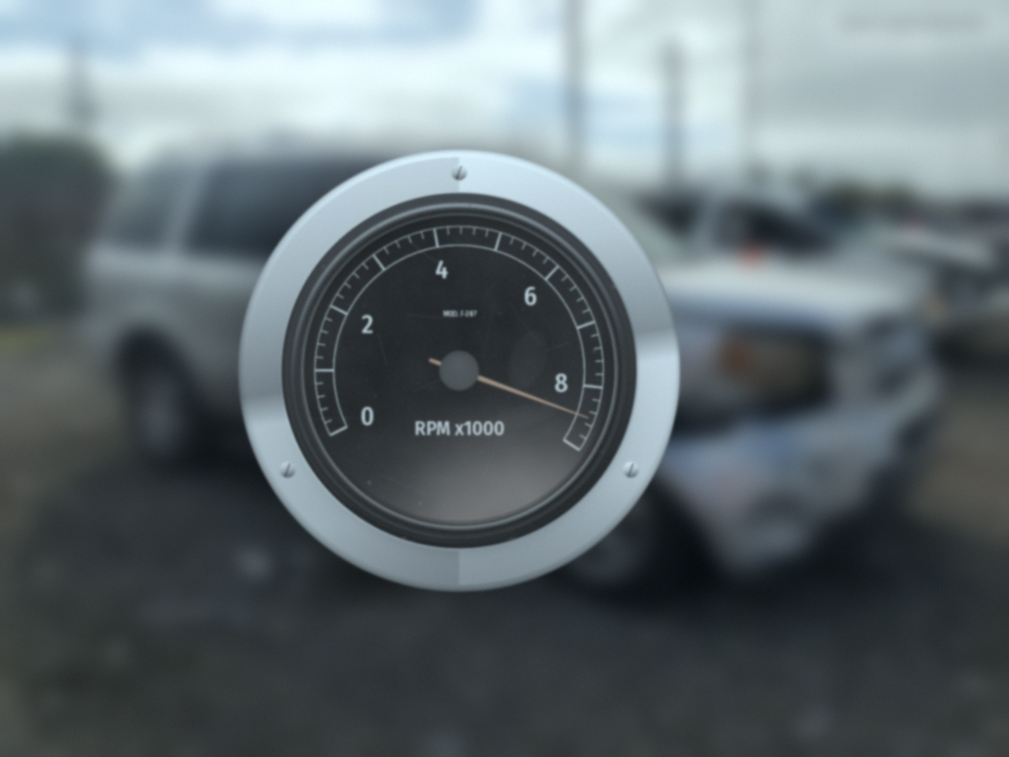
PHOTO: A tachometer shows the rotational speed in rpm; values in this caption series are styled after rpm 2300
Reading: rpm 8500
